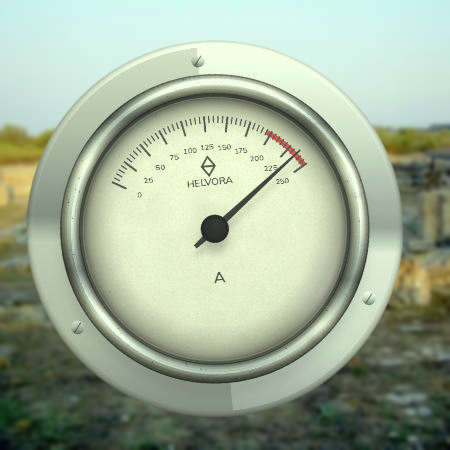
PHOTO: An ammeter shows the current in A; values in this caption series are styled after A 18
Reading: A 235
